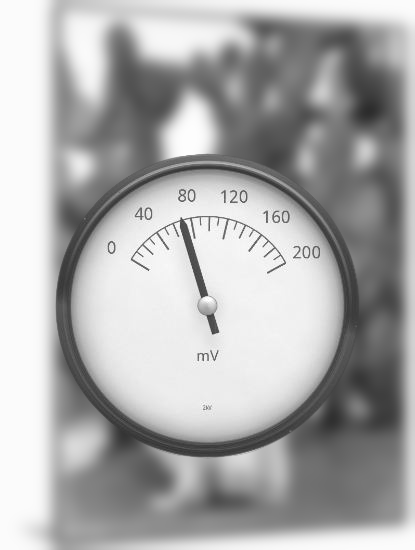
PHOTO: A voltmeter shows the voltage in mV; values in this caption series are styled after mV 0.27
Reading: mV 70
